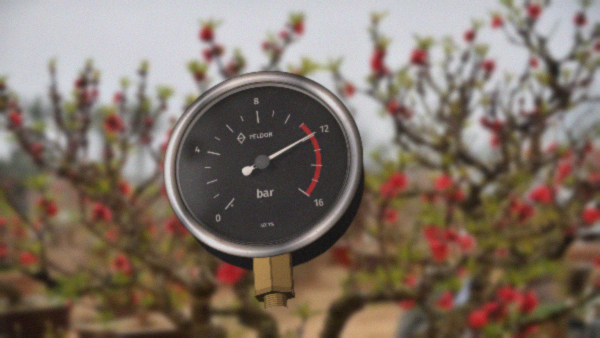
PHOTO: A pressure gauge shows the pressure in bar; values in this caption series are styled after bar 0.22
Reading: bar 12
